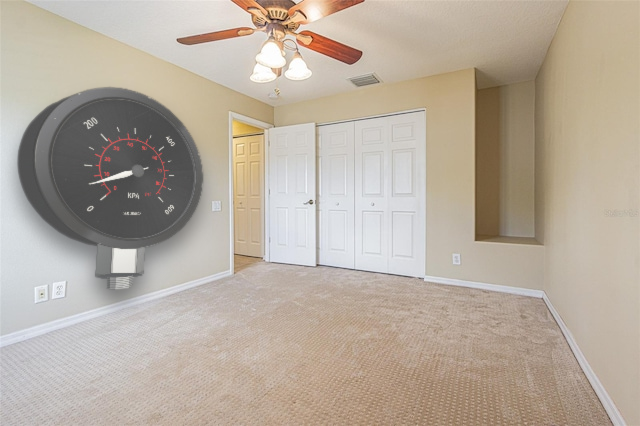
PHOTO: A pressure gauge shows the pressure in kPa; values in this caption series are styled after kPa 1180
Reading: kPa 50
